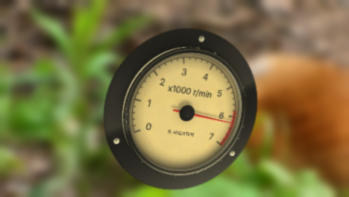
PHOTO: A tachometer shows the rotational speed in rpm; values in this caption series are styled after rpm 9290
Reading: rpm 6200
